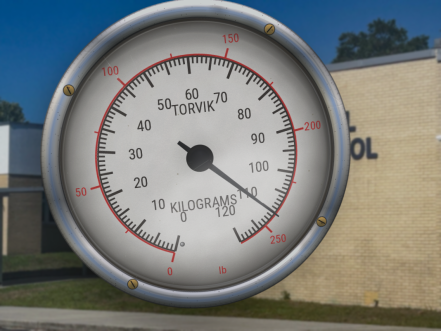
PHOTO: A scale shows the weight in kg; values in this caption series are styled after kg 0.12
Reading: kg 110
